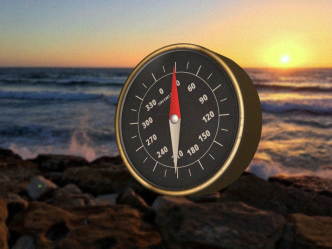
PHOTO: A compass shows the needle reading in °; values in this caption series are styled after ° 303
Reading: ° 30
